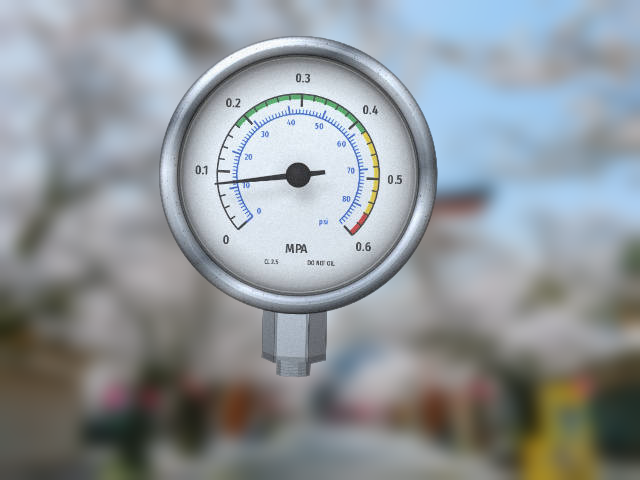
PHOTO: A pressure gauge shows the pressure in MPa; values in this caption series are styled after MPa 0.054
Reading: MPa 0.08
